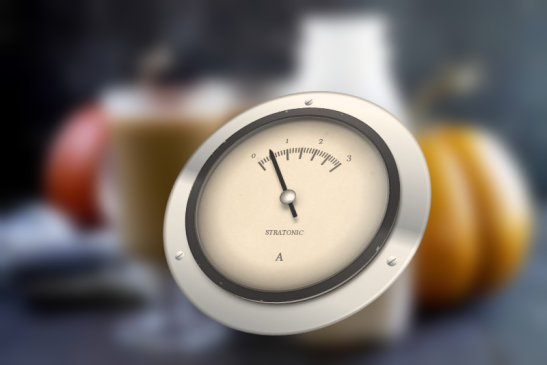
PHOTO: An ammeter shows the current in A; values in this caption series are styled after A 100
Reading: A 0.5
